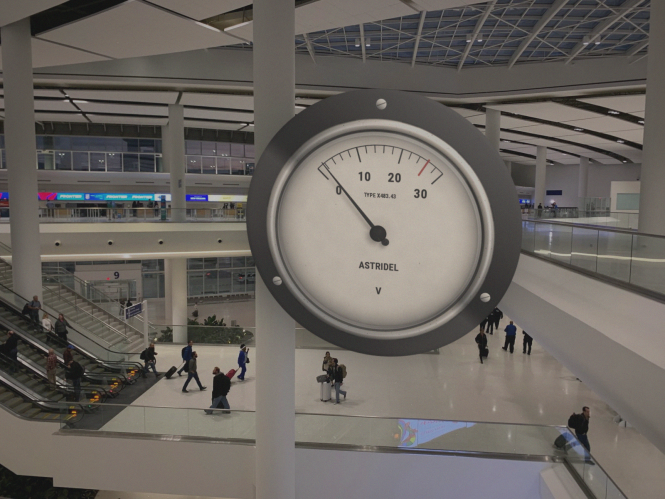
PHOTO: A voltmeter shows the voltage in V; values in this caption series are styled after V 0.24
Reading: V 2
